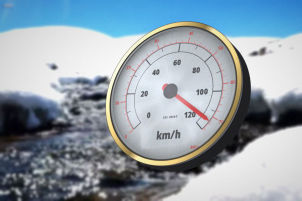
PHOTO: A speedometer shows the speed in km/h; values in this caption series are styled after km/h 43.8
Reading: km/h 115
